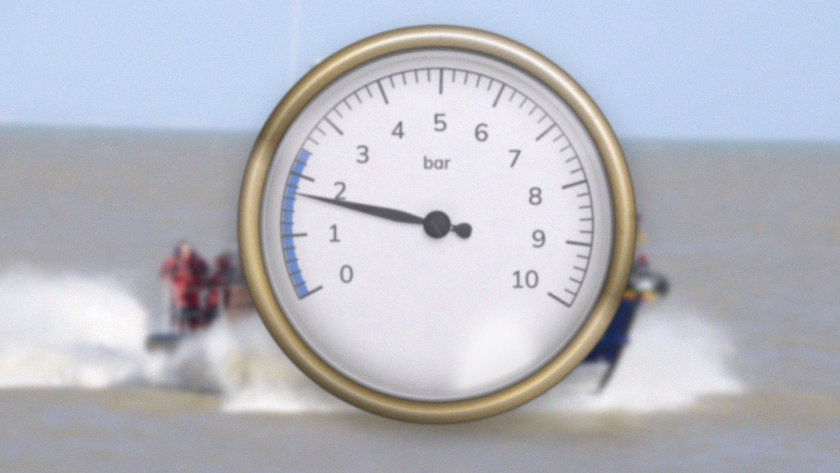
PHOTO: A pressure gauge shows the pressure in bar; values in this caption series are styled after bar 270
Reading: bar 1.7
